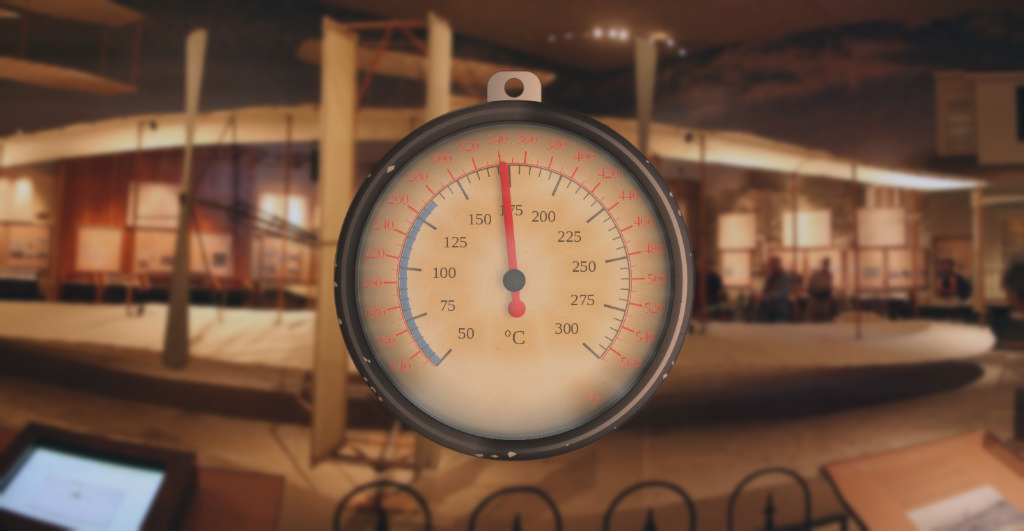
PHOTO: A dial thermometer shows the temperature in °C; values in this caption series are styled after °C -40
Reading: °C 172.5
